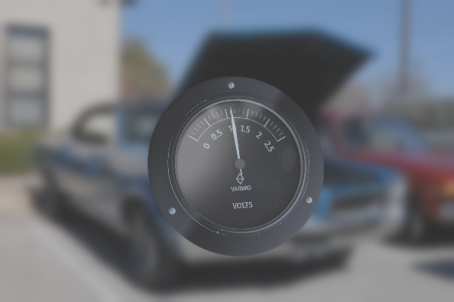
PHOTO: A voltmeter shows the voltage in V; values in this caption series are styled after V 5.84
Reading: V 1.1
